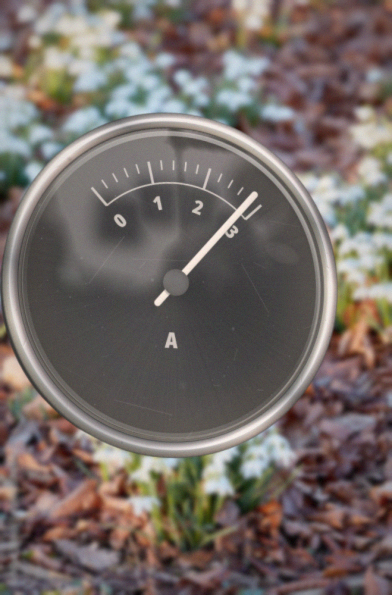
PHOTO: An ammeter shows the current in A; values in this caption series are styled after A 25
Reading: A 2.8
